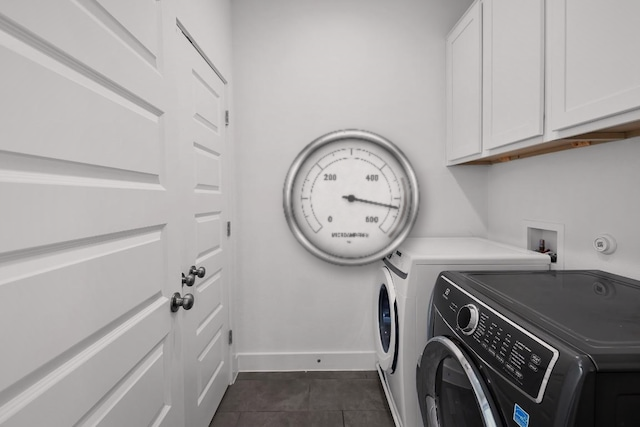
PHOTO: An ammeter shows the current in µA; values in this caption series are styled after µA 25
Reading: µA 525
